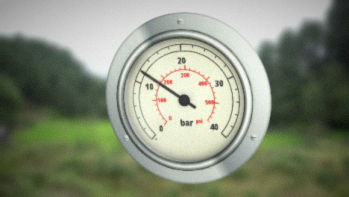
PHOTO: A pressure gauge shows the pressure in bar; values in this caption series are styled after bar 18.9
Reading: bar 12
